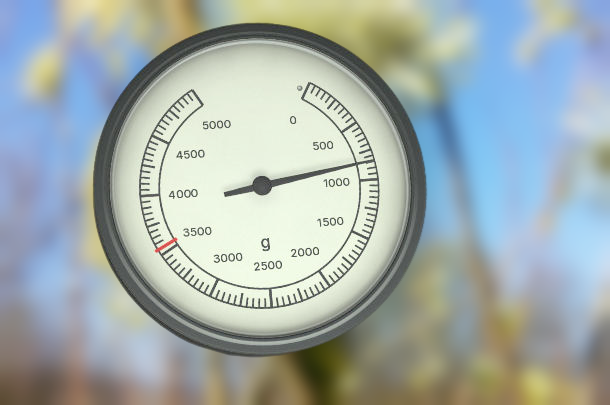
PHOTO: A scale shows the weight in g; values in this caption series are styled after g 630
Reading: g 850
